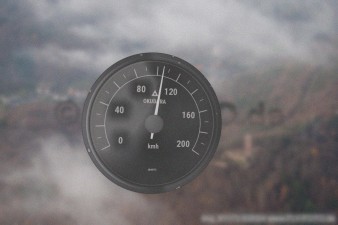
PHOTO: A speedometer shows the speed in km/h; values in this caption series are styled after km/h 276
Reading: km/h 105
